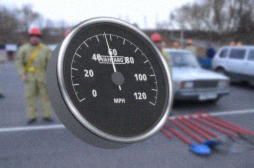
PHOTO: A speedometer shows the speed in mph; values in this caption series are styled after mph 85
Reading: mph 55
